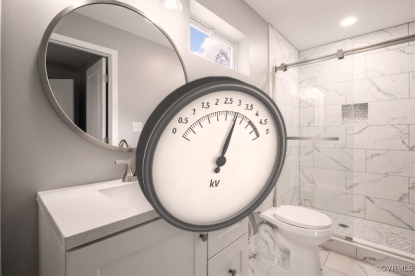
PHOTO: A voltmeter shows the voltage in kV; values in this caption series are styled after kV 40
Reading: kV 3
